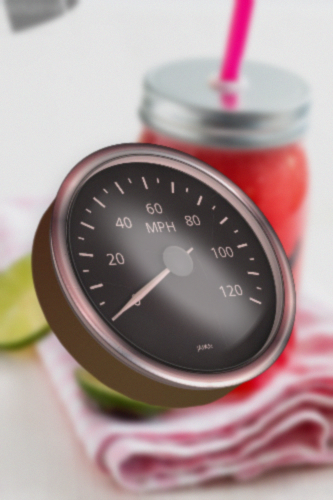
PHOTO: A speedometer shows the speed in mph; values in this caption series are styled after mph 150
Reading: mph 0
